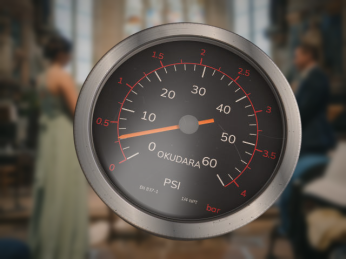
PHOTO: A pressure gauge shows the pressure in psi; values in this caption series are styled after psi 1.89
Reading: psi 4
